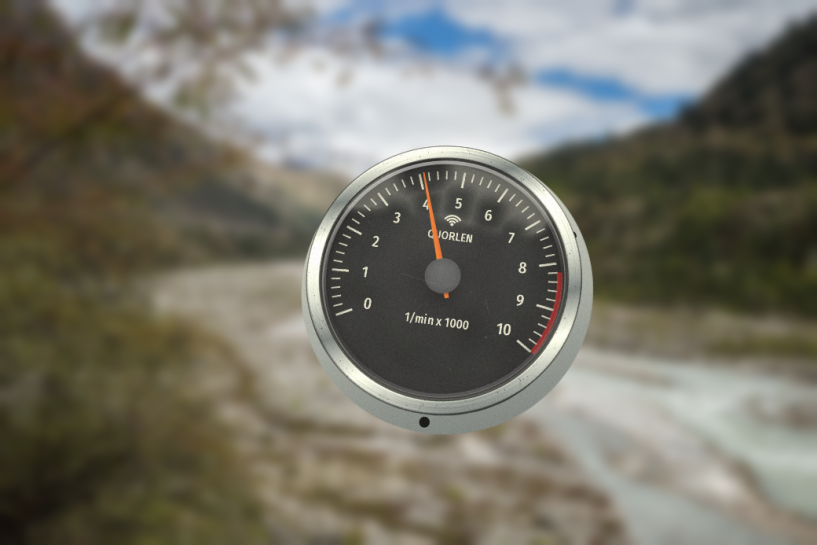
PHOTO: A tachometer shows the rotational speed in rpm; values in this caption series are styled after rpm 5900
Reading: rpm 4100
